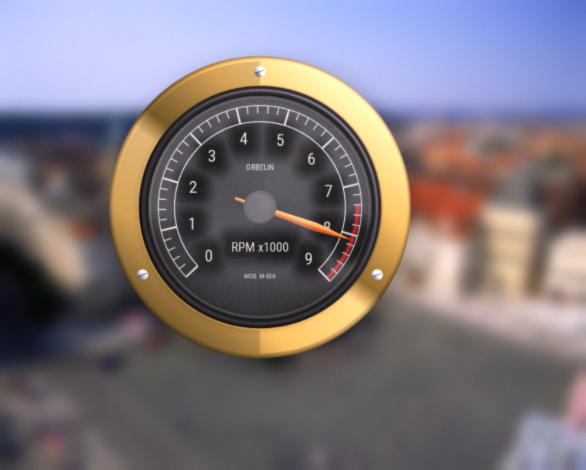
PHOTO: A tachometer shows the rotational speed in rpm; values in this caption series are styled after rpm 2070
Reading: rpm 8100
